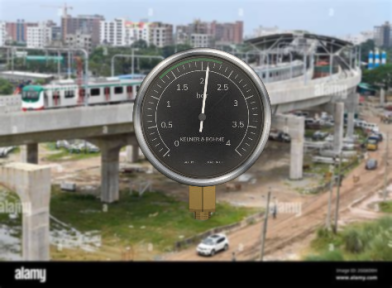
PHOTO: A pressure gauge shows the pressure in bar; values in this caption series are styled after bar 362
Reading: bar 2.1
